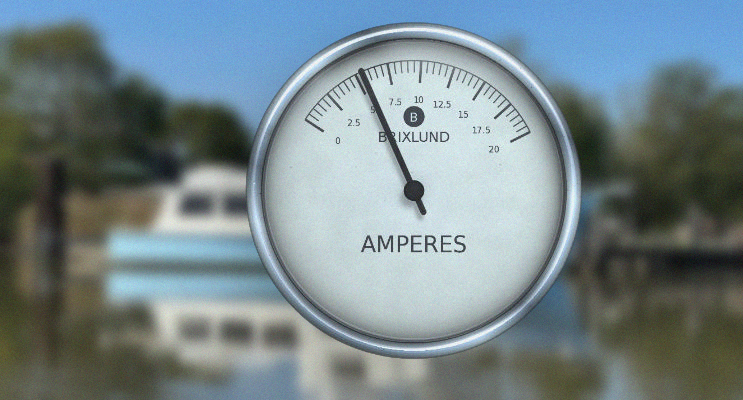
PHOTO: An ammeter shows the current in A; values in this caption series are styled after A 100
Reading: A 5.5
